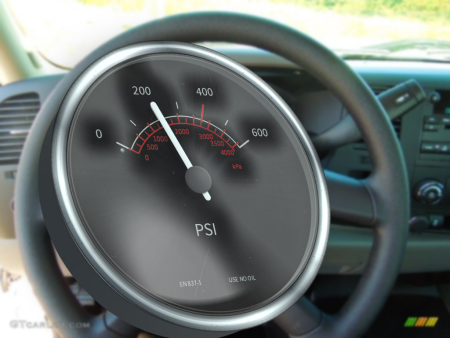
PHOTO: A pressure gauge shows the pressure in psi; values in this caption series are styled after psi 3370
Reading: psi 200
